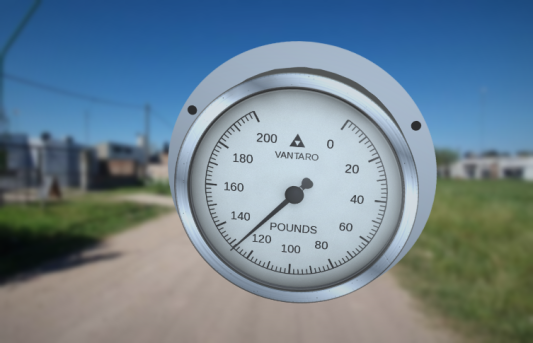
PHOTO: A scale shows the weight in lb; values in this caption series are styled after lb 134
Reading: lb 128
